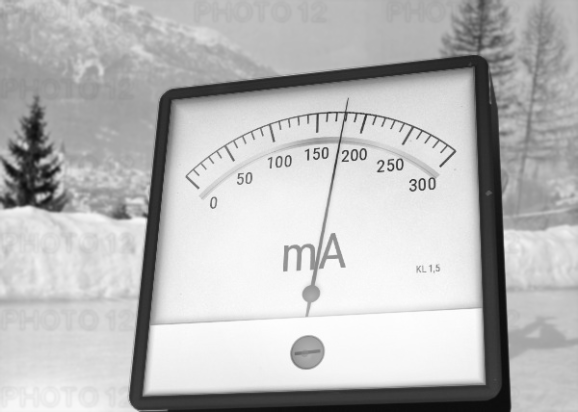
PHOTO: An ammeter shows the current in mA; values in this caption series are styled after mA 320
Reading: mA 180
